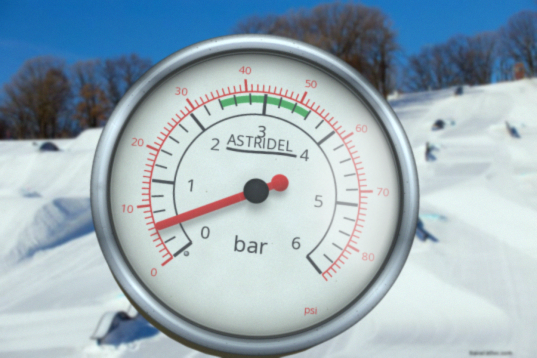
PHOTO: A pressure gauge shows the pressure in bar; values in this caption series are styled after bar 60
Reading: bar 0.4
